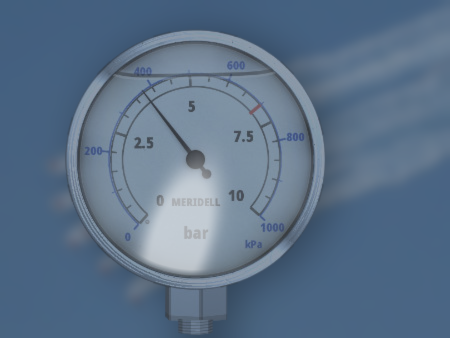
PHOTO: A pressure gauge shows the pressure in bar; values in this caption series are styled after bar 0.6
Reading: bar 3.75
